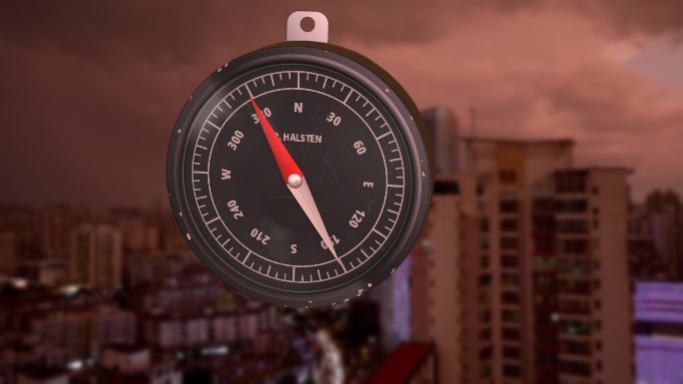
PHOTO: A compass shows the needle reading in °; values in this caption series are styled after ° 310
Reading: ° 330
